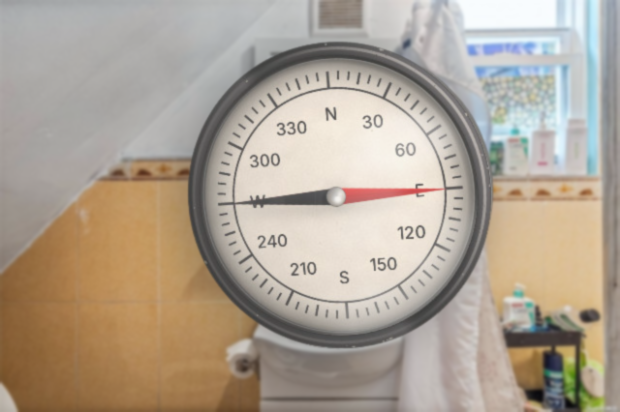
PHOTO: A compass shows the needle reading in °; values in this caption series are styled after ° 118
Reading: ° 90
